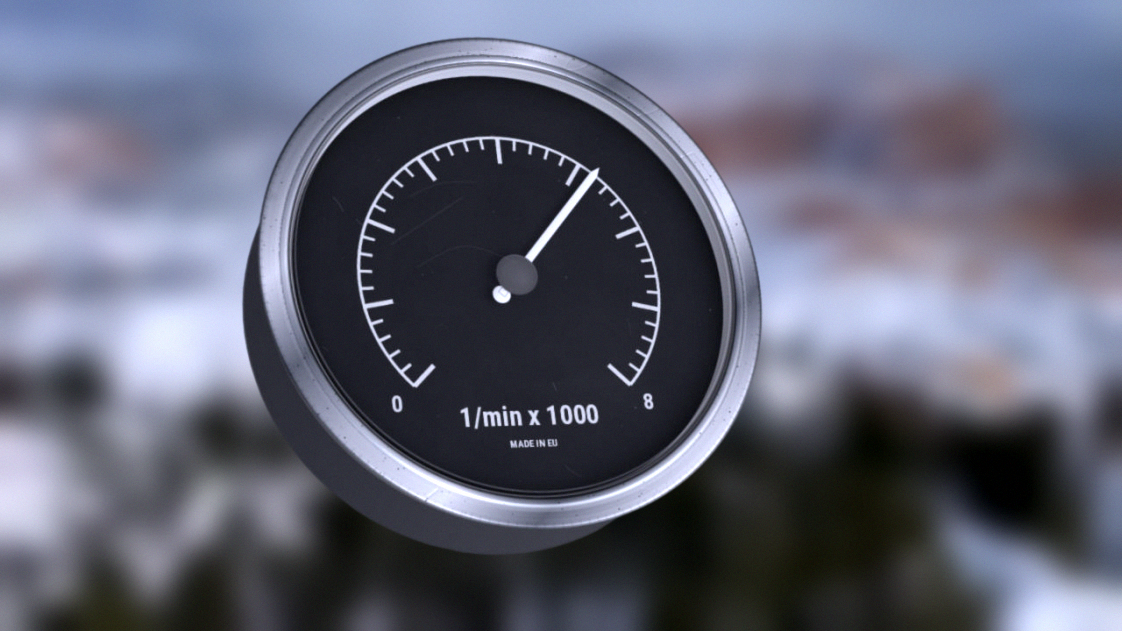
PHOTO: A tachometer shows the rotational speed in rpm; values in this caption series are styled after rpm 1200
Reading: rpm 5200
